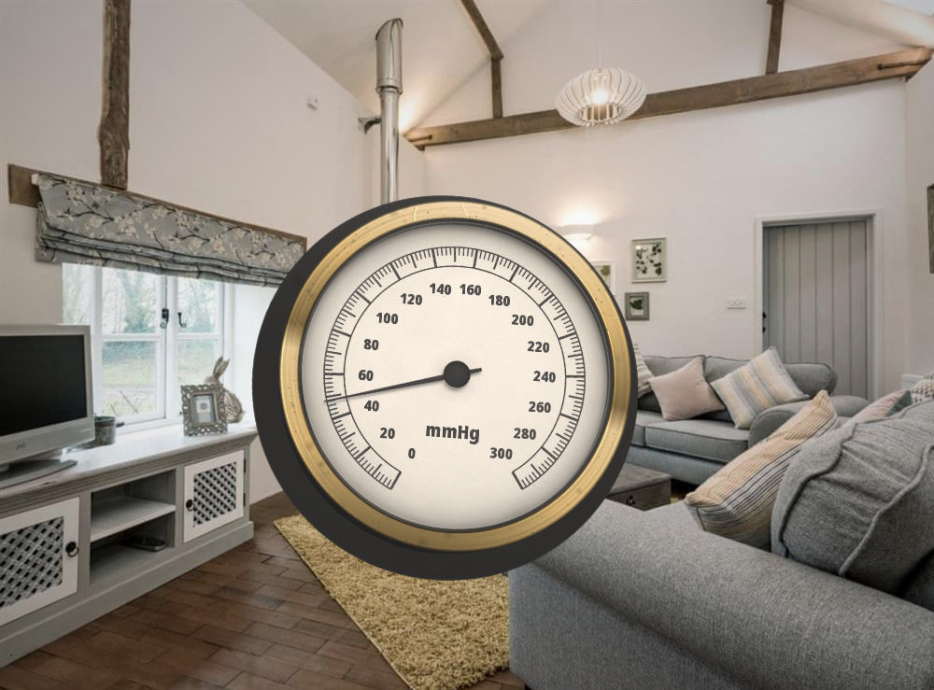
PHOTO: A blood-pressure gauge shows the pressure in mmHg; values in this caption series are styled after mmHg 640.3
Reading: mmHg 48
